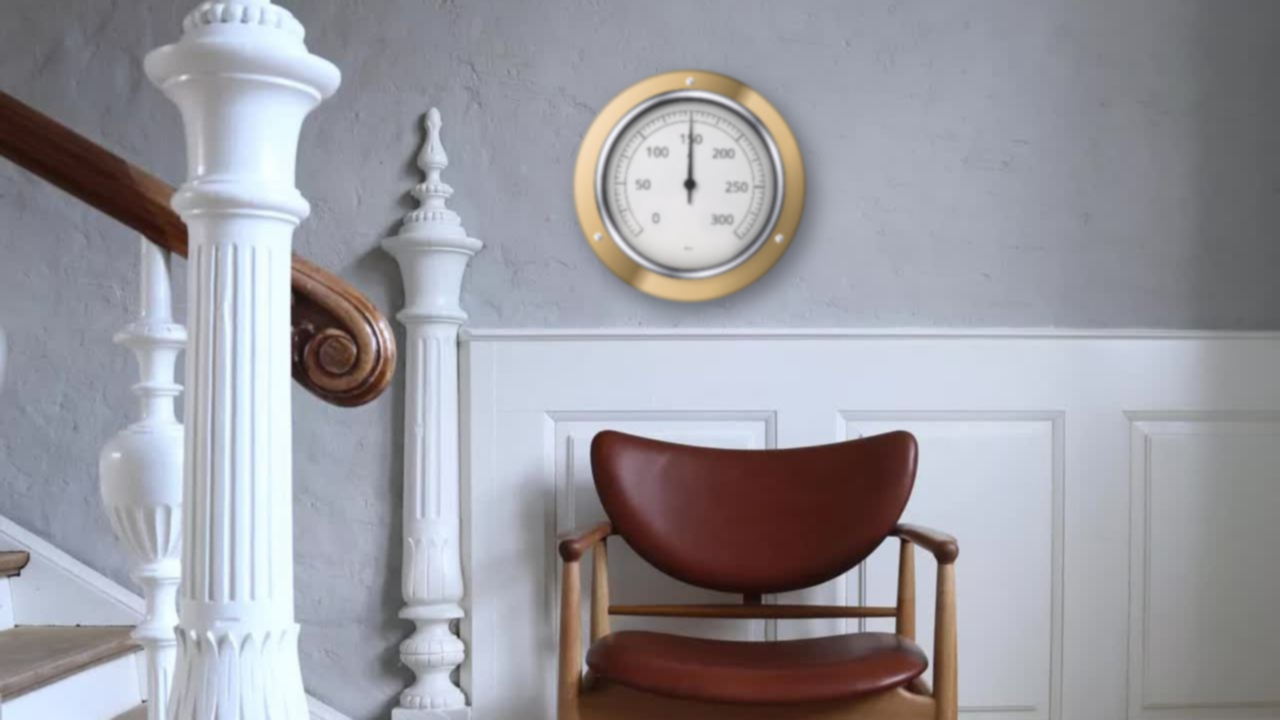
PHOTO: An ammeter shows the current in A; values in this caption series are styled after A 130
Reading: A 150
